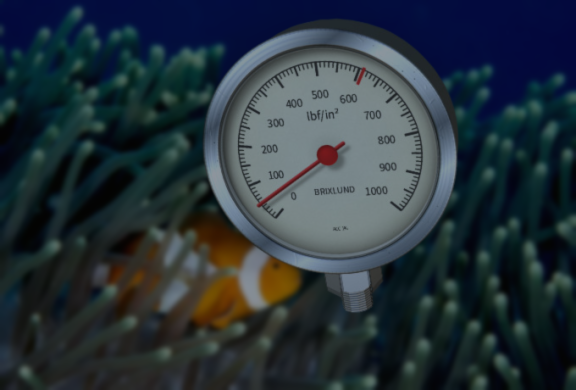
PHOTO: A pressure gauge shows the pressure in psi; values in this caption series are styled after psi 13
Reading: psi 50
